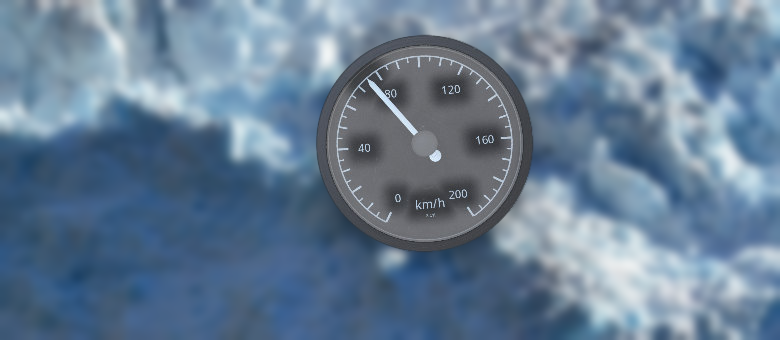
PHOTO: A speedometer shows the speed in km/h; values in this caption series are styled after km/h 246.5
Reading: km/h 75
